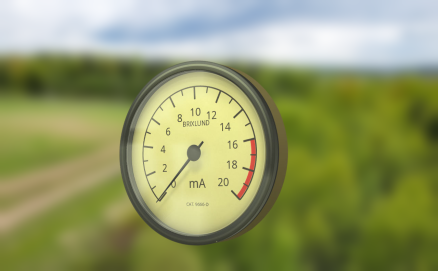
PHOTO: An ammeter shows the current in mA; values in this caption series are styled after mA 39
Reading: mA 0
